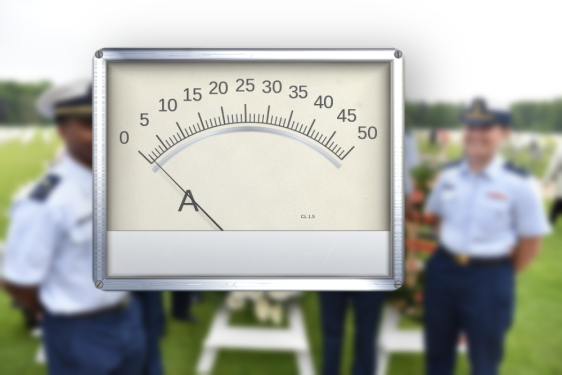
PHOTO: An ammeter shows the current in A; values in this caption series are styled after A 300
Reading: A 1
